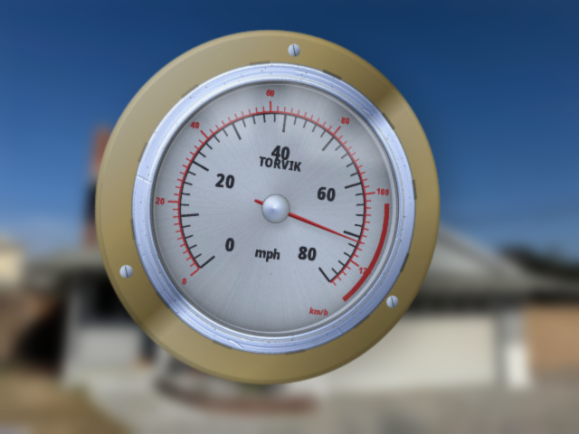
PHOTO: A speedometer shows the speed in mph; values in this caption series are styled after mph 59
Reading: mph 71
